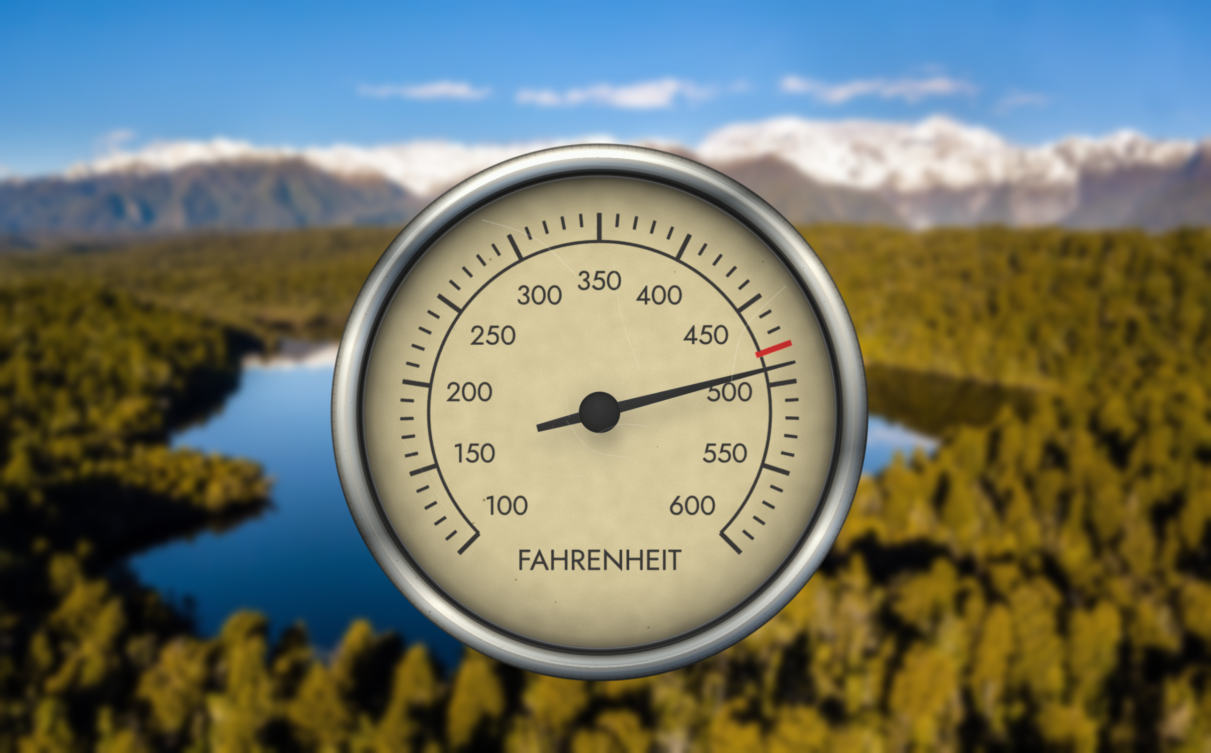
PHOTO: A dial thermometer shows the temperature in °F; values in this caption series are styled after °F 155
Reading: °F 490
